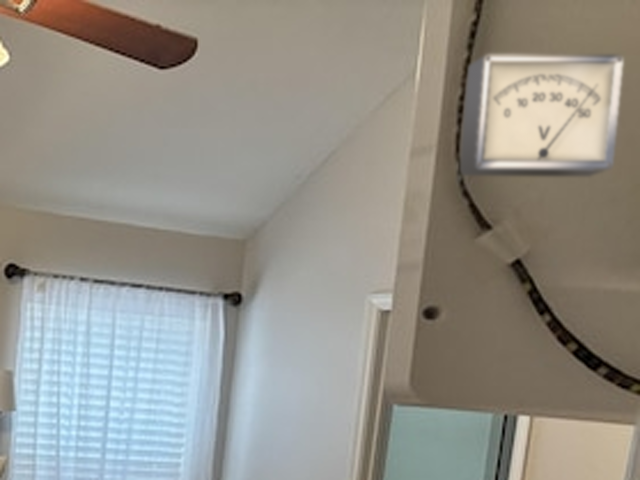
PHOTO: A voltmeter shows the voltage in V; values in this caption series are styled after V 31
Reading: V 45
